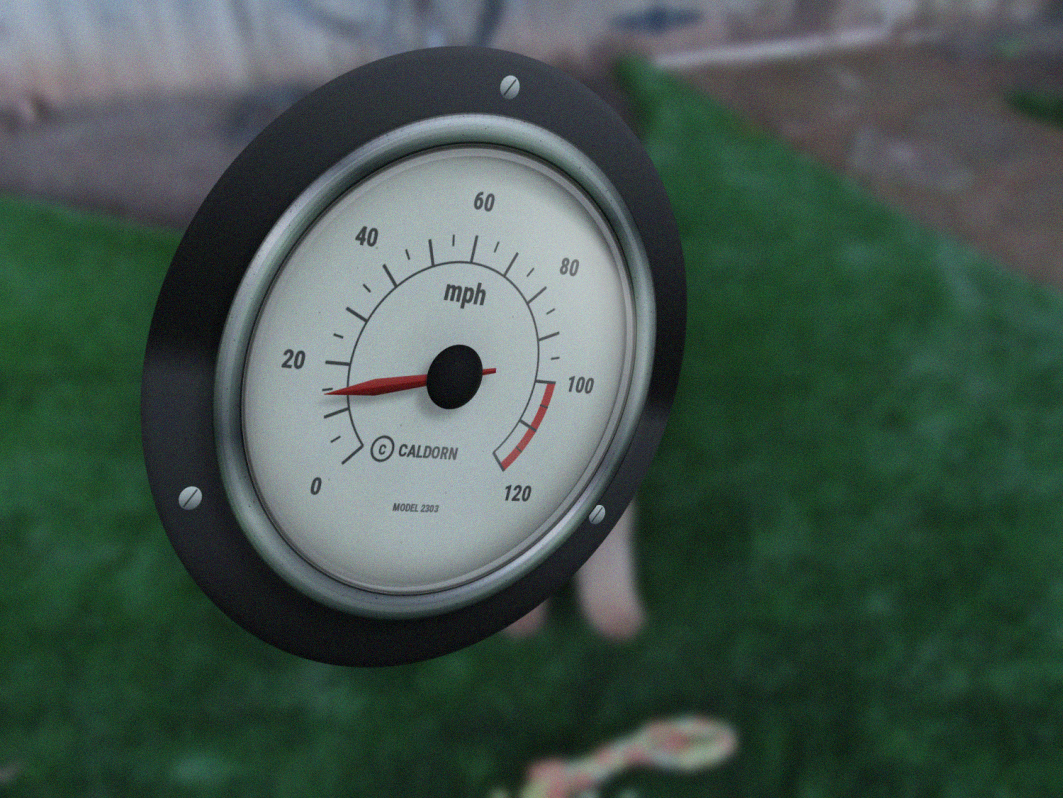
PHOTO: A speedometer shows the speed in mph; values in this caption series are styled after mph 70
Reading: mph 15
